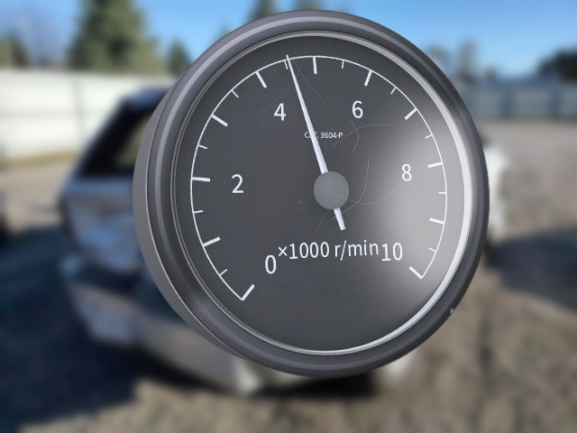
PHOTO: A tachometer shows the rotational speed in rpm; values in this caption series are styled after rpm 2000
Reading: rpm 4500
